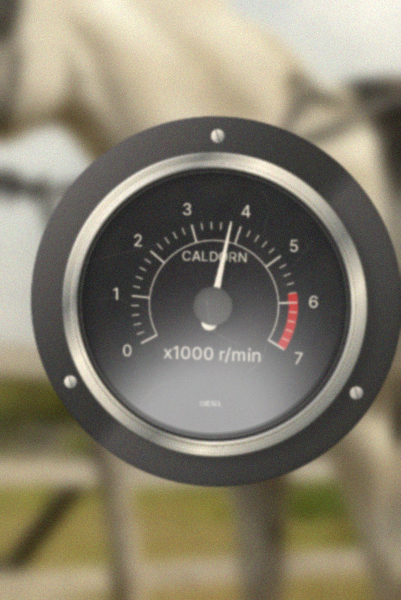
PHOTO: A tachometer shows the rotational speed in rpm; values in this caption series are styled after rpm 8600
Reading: rpm 3800
